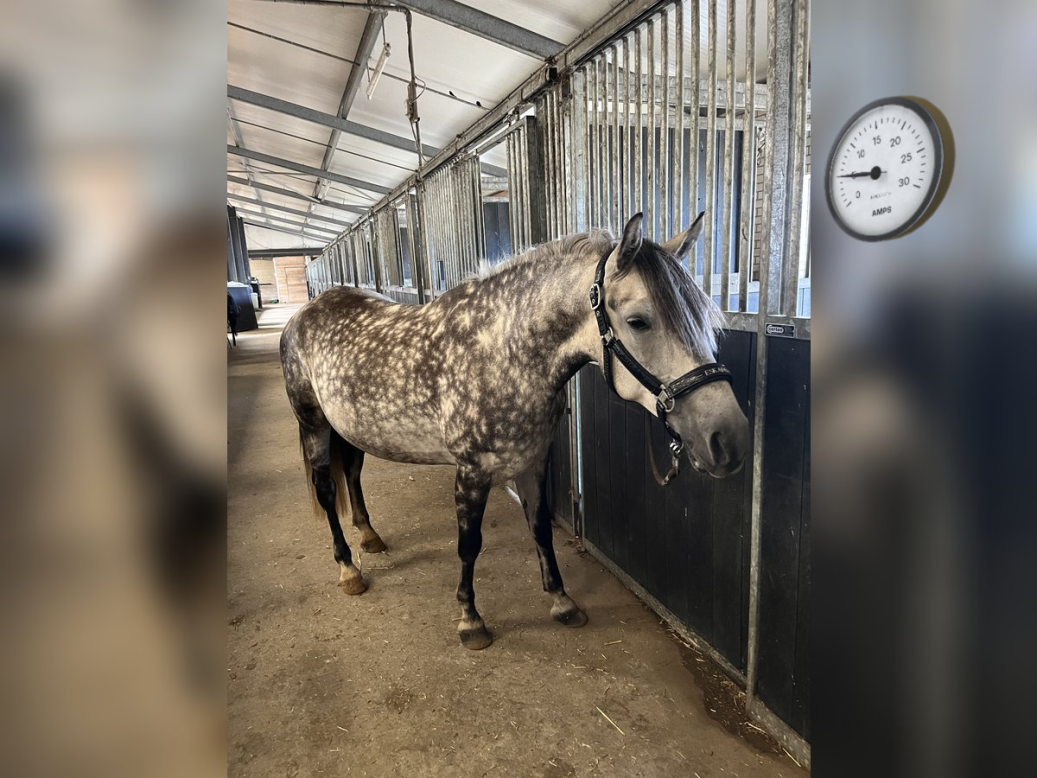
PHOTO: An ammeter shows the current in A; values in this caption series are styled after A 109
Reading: A 5
